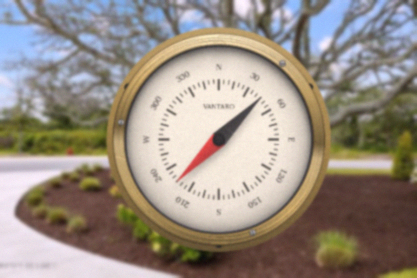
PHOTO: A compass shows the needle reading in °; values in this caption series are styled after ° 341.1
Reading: ° 225
